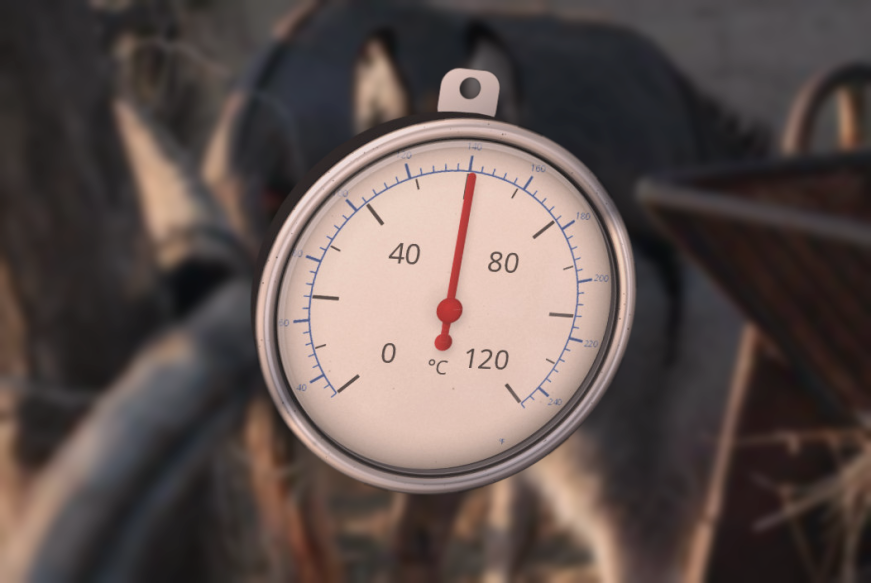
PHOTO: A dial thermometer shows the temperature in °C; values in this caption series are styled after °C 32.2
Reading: °C 60
